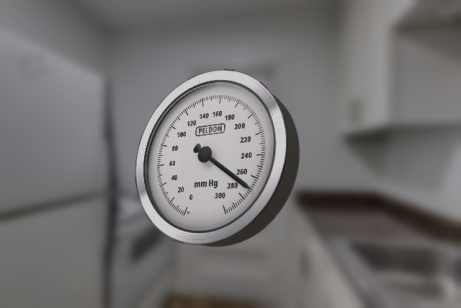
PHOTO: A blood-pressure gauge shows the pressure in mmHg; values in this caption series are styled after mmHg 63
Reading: mmHg 270
